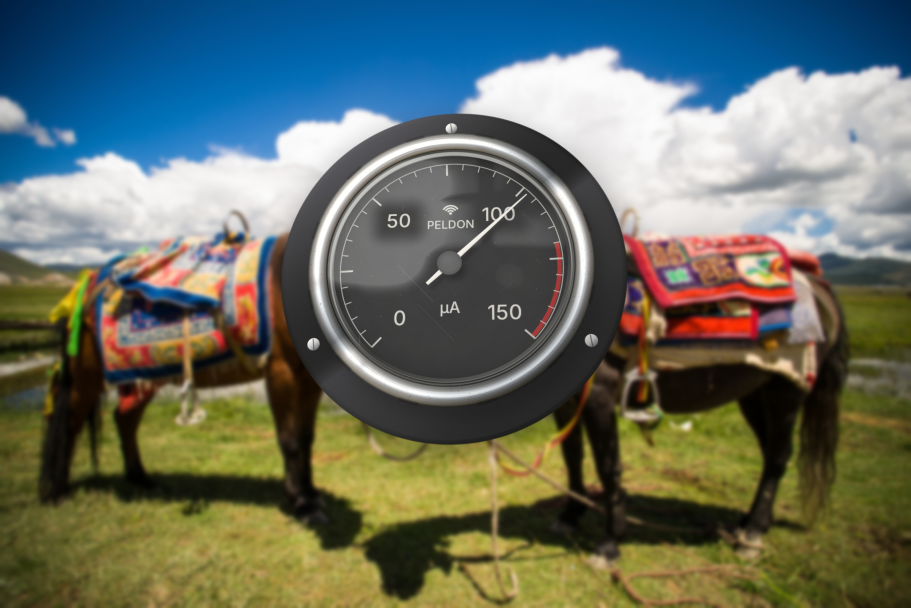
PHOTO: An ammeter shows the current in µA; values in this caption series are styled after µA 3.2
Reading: µA 102.5
